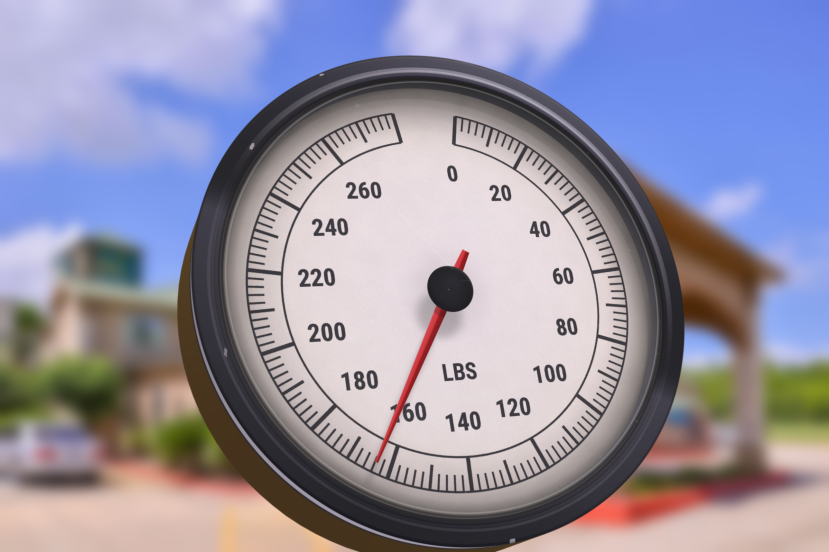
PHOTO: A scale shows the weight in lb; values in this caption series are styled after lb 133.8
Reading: lb 164
